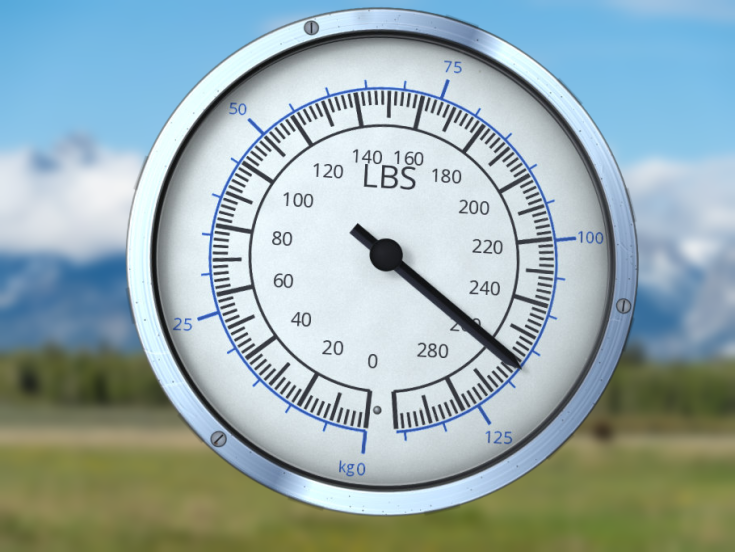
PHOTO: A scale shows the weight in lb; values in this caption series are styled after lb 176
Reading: lb 260
